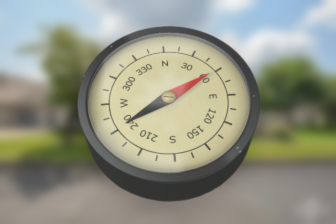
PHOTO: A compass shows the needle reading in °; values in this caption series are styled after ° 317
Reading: ° 60
